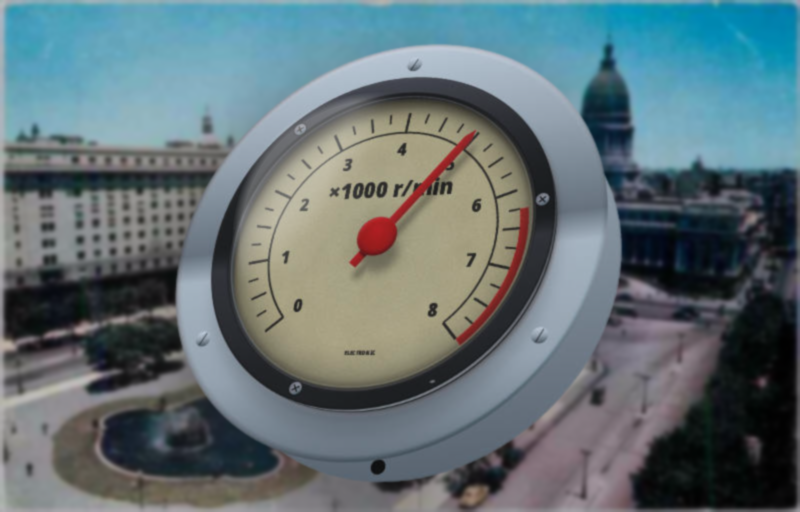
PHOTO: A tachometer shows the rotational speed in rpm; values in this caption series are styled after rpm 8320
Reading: rpm 5000
